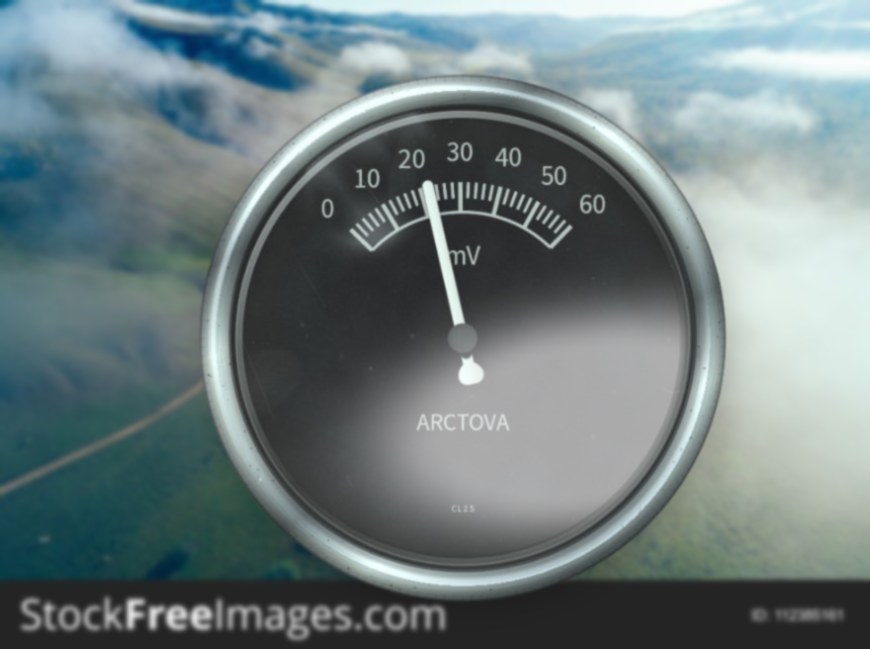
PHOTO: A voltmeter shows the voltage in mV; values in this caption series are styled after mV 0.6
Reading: mV 22
